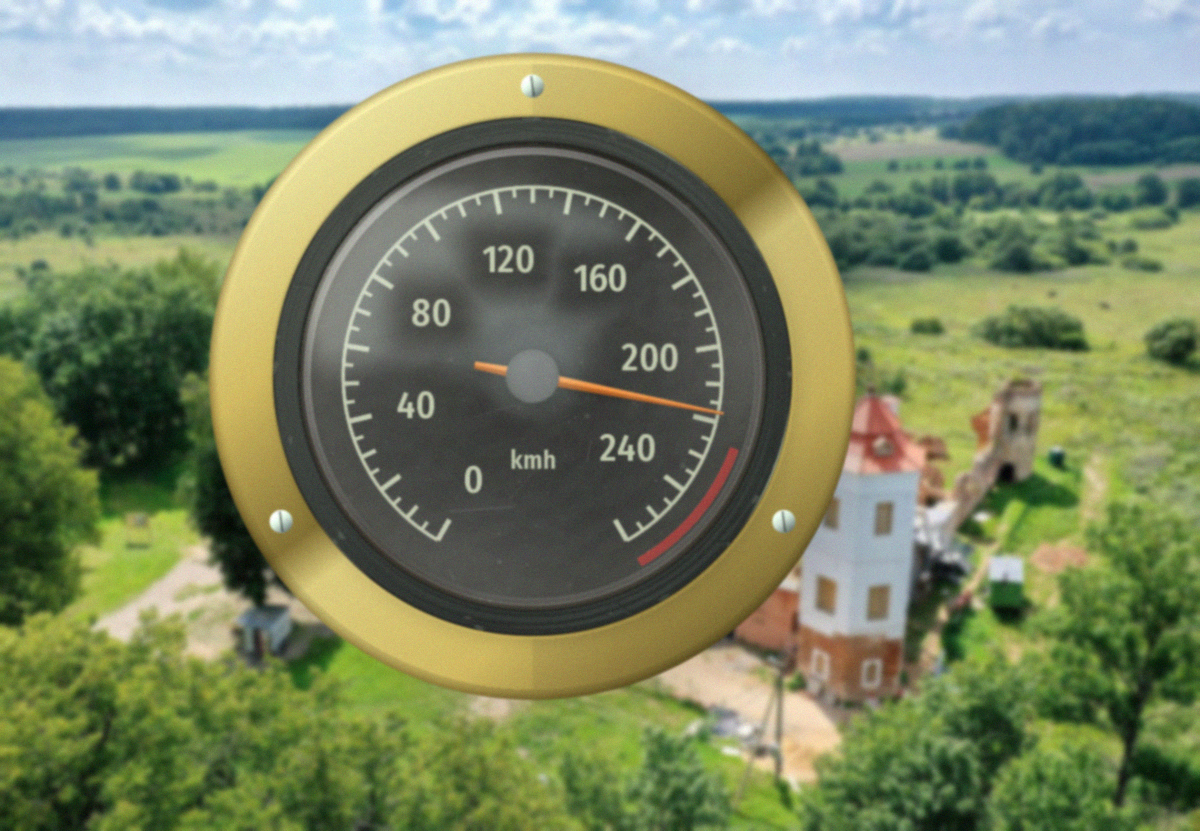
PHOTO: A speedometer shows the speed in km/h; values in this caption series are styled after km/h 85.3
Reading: km/h 217.5
